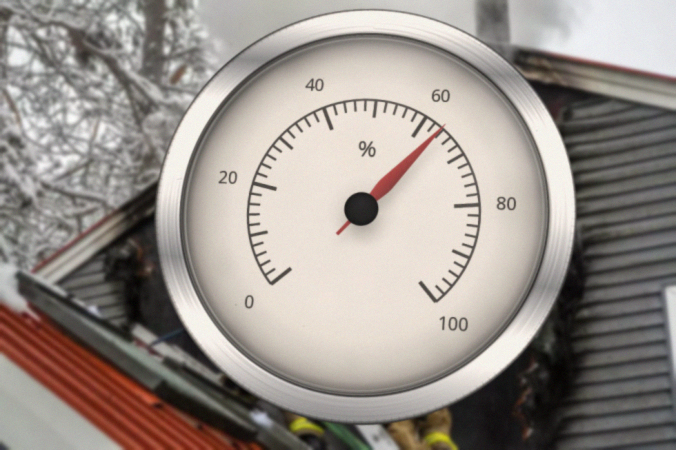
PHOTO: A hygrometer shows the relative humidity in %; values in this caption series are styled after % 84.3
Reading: % 64
